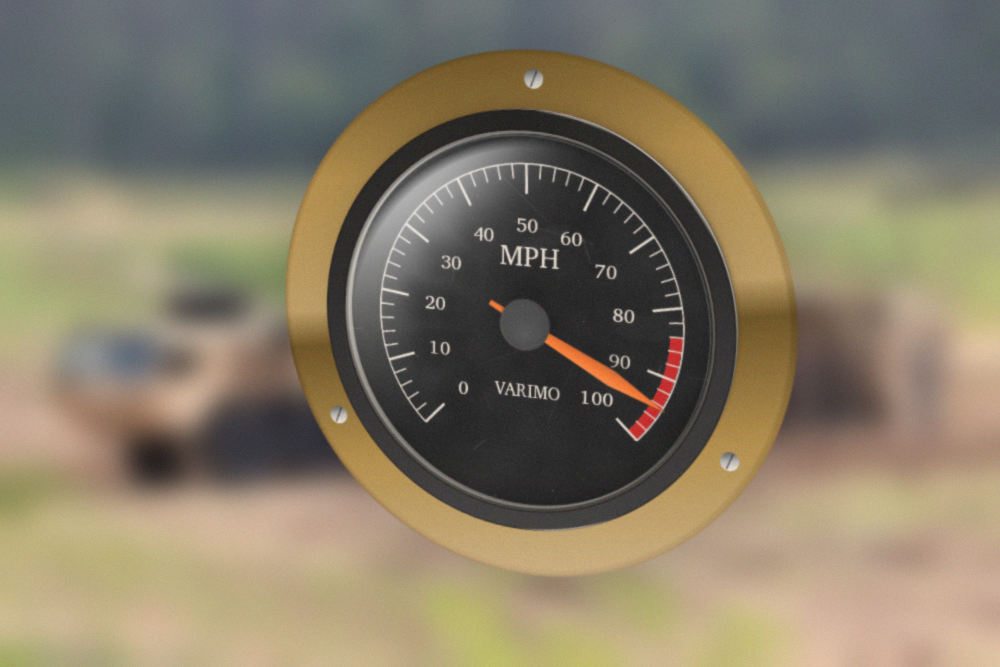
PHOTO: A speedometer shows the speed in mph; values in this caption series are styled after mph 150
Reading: mph 94
